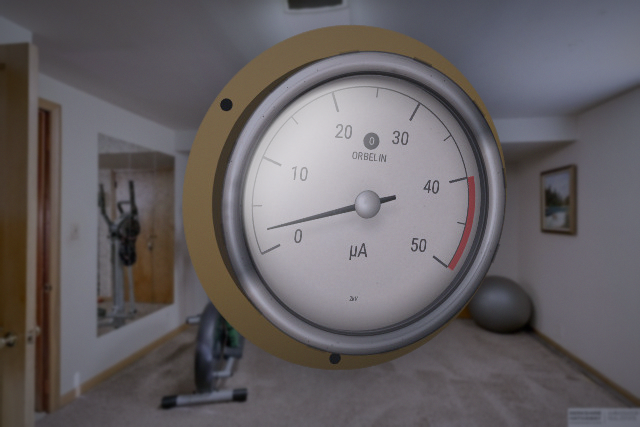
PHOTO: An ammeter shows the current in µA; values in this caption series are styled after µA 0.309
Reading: µA 2.5
